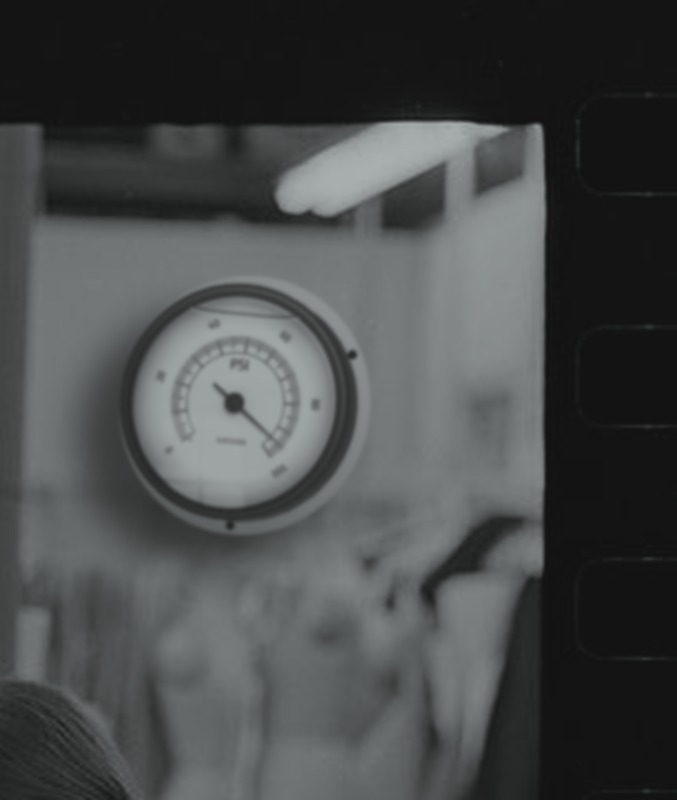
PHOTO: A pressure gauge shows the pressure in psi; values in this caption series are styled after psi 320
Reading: psi 95
